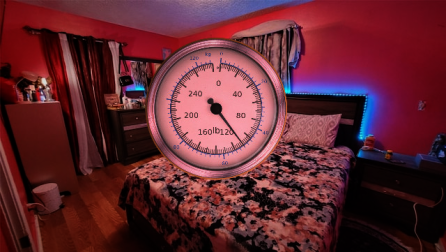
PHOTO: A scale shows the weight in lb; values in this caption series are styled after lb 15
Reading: lb 110
